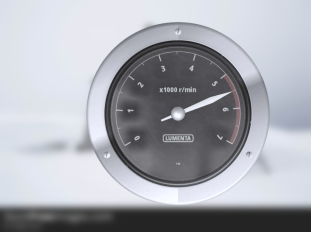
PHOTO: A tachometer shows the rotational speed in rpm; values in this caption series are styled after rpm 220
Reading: rpm 5500
